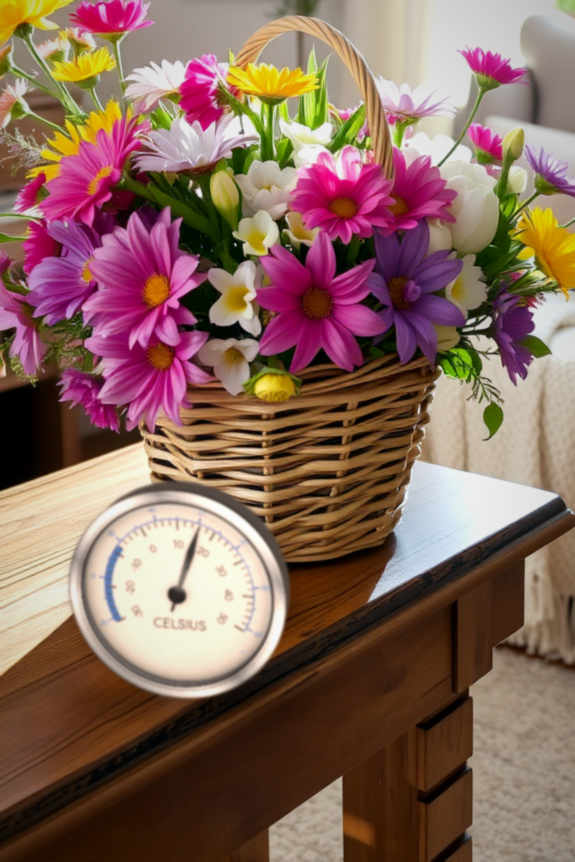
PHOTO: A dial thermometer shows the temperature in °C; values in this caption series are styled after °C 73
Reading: °C 16
